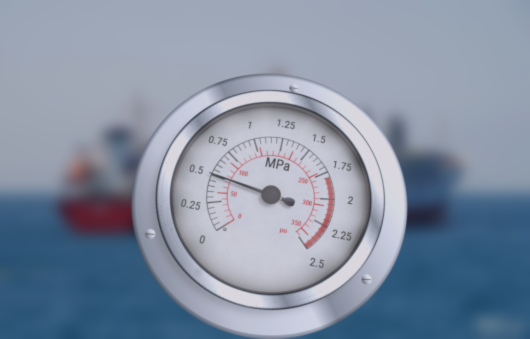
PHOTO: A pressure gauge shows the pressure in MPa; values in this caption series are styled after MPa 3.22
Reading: MPa 0.5
